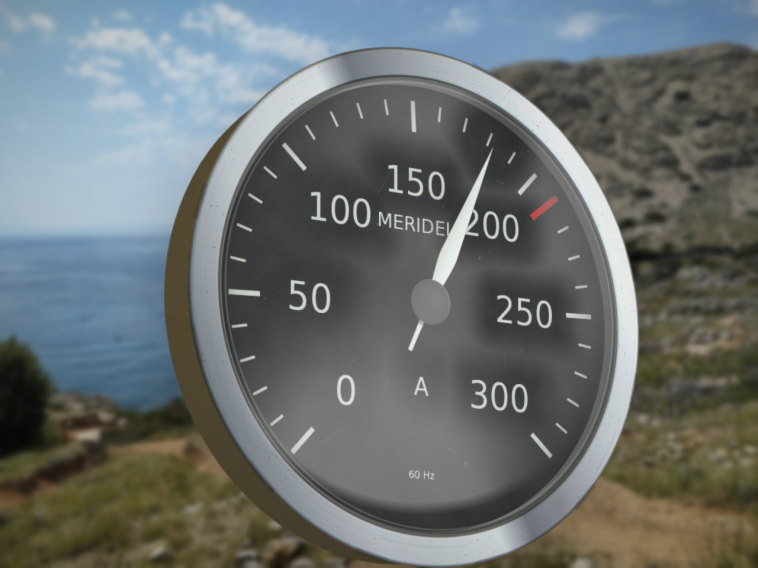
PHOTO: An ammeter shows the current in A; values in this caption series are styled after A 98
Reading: A 180
